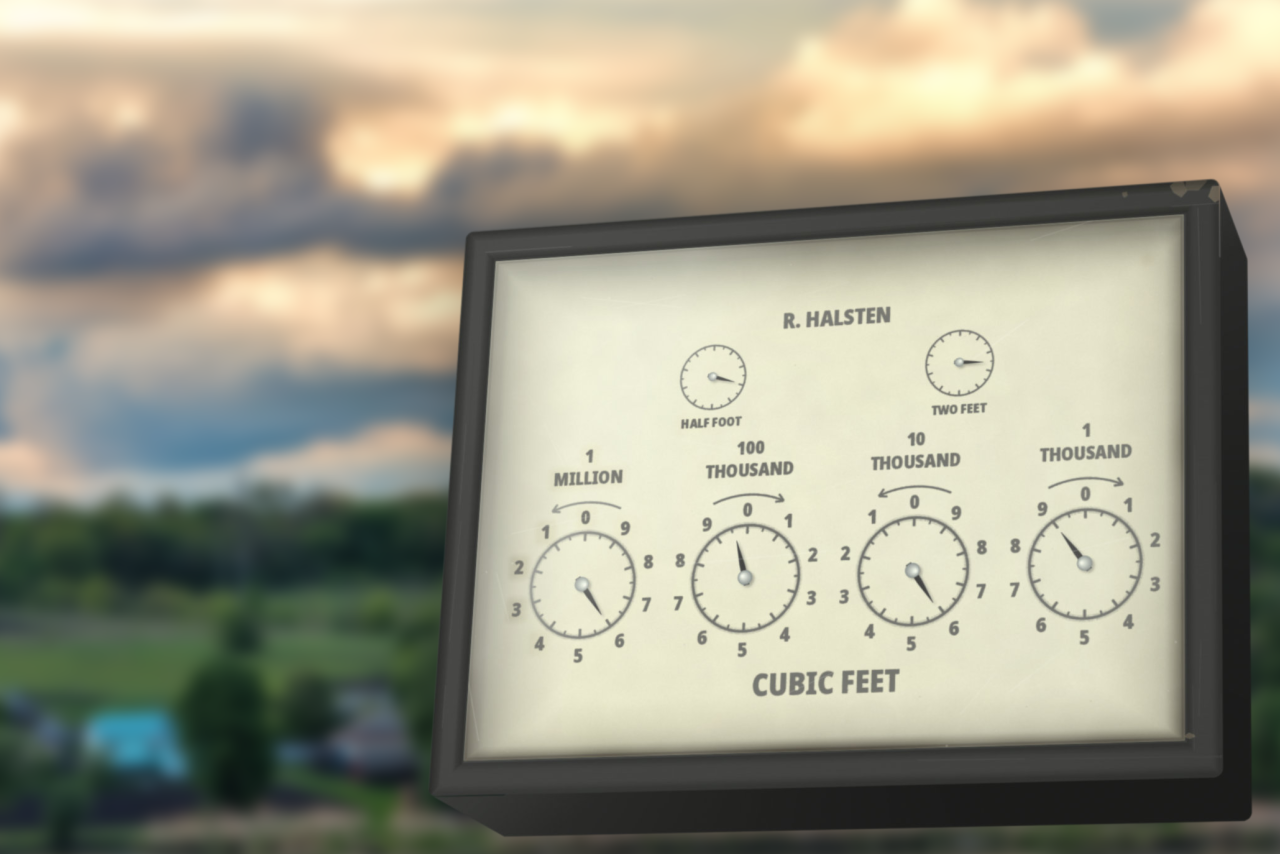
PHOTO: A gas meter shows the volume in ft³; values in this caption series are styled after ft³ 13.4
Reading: ft³ 595900
